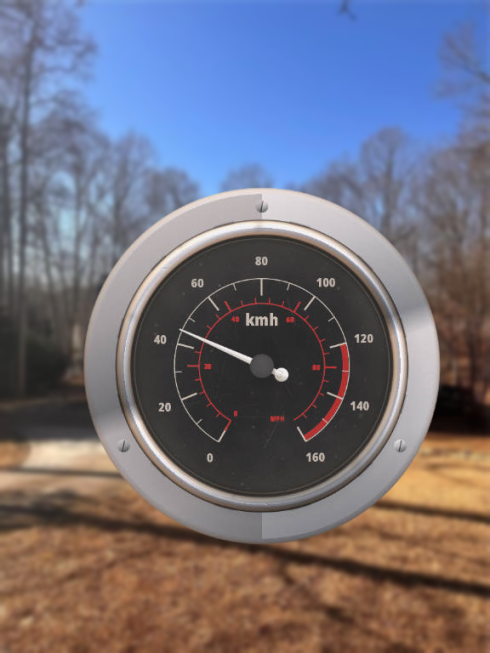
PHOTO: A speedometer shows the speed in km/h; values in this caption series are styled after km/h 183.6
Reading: km/h 45
